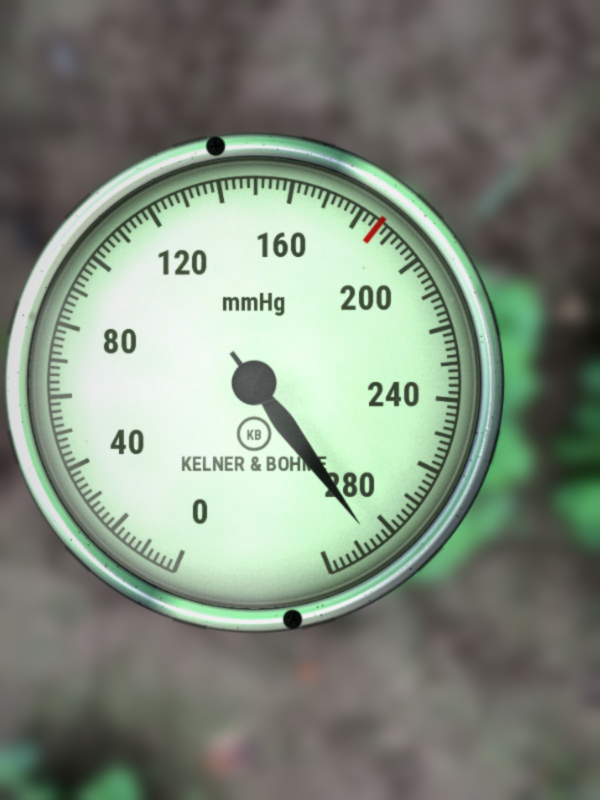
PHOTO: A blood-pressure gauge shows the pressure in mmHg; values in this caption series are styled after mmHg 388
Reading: mmHg 286
